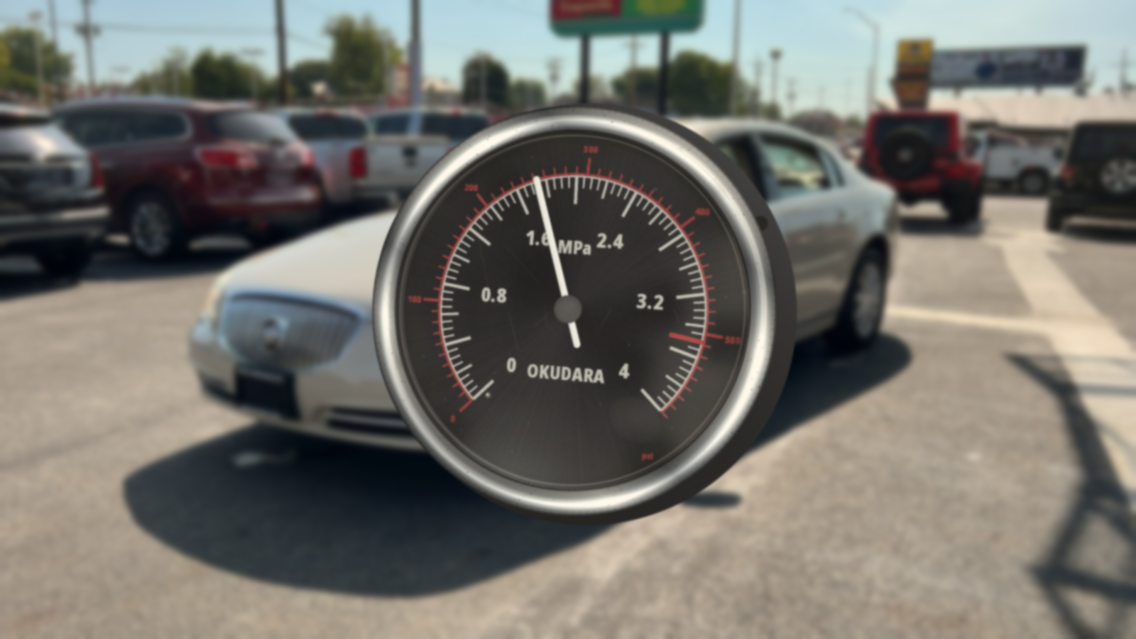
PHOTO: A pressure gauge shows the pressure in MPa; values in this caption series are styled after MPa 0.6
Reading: MPa 1.75
